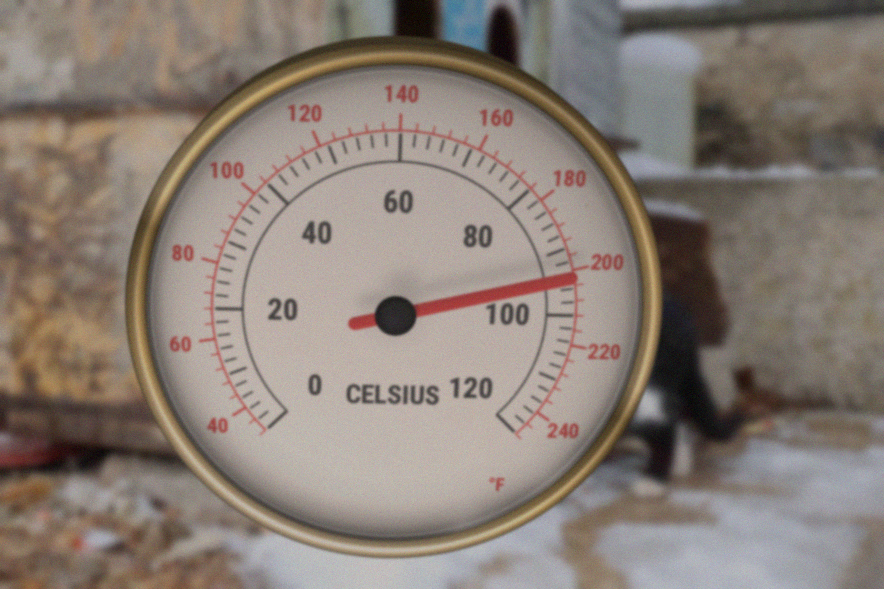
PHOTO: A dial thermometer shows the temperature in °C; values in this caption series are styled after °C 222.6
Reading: °C 94
